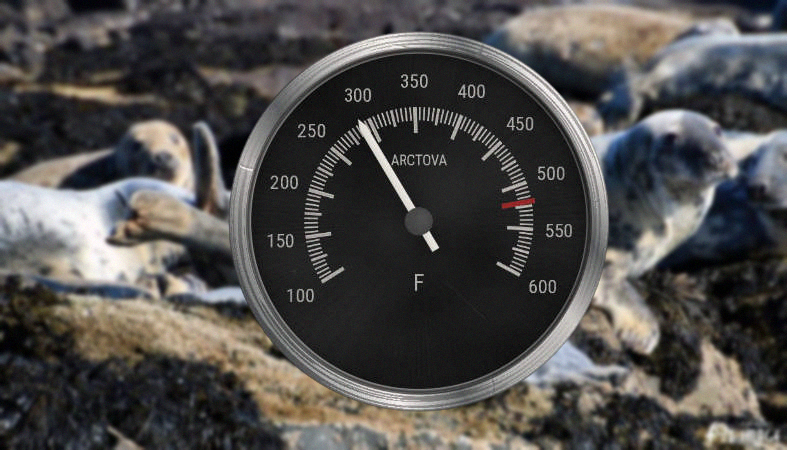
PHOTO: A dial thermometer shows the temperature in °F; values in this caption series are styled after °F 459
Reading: °F 290
